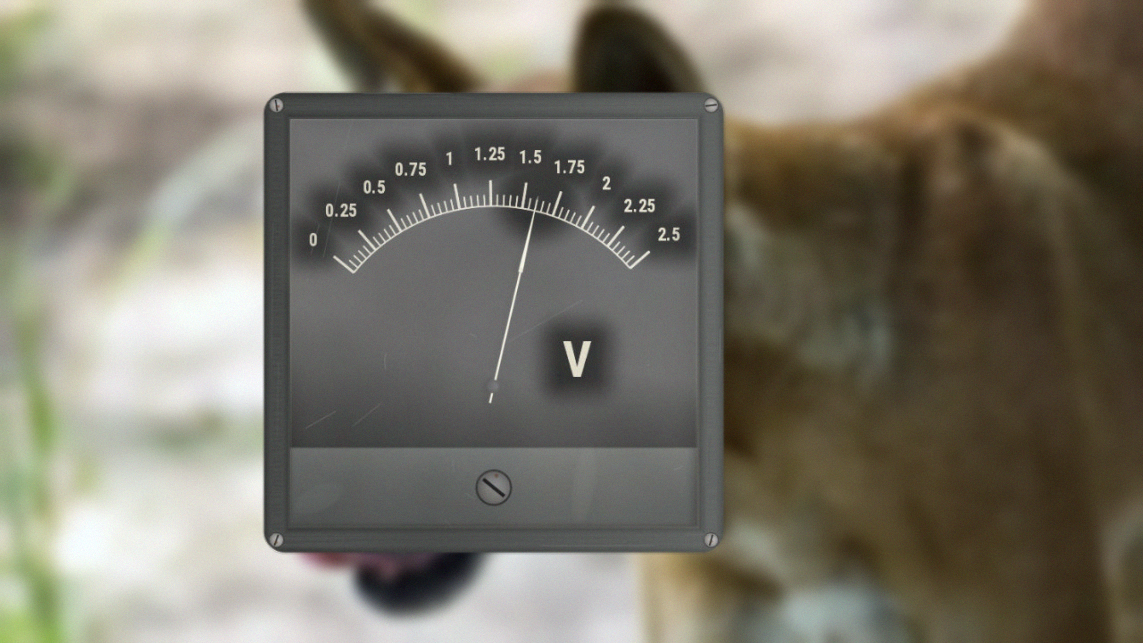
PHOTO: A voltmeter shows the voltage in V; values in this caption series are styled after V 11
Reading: V 1.6
